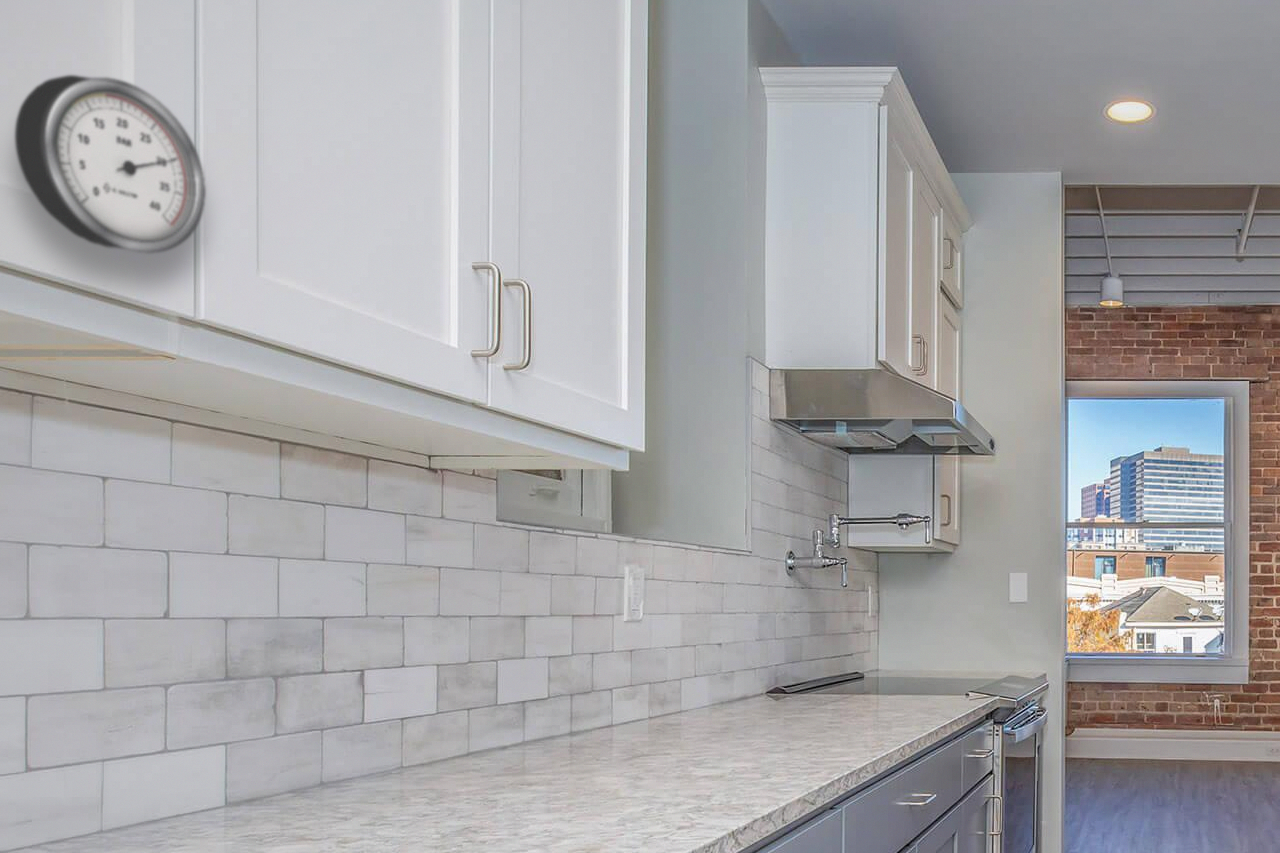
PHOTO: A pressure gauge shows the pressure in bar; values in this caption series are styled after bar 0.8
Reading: bar 30
